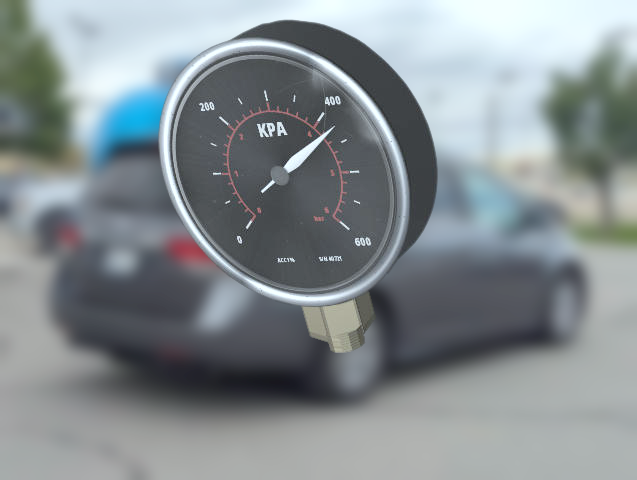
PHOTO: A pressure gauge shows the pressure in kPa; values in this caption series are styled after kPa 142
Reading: kPa 425
